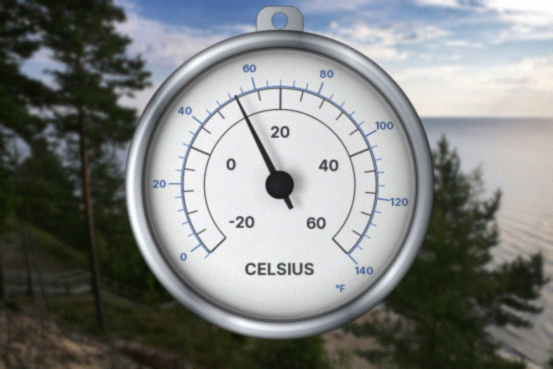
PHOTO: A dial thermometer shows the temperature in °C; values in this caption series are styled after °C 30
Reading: °C 12
